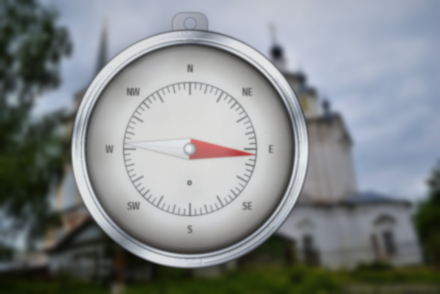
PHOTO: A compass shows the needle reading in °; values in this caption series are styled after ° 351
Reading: ° 95
